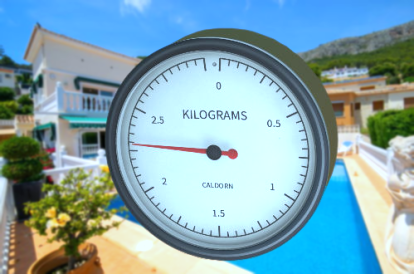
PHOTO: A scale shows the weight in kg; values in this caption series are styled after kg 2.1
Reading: kg 2.3
